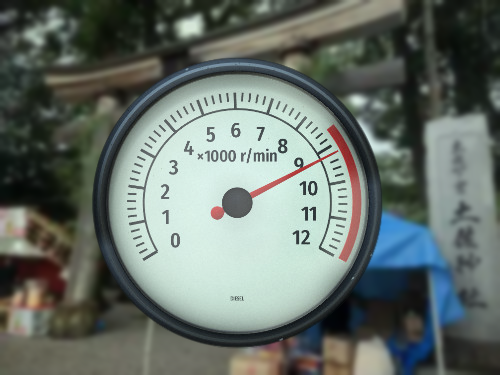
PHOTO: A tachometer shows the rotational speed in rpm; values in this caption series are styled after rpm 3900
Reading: rpm 9200
